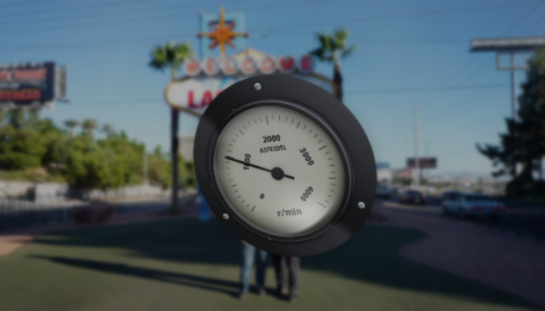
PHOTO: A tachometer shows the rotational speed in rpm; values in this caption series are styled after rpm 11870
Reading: rpm 1000
